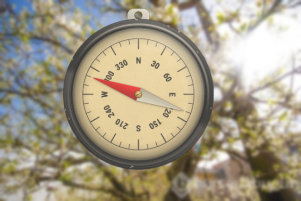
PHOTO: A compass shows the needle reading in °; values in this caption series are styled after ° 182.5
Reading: ° 290
